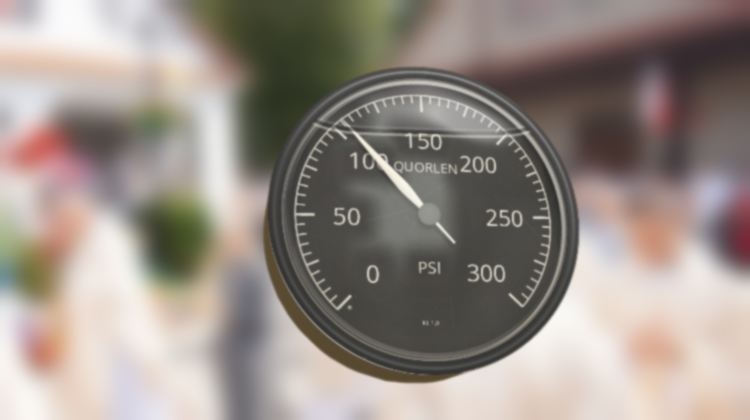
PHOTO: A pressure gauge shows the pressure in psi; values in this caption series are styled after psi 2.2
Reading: psi 105
